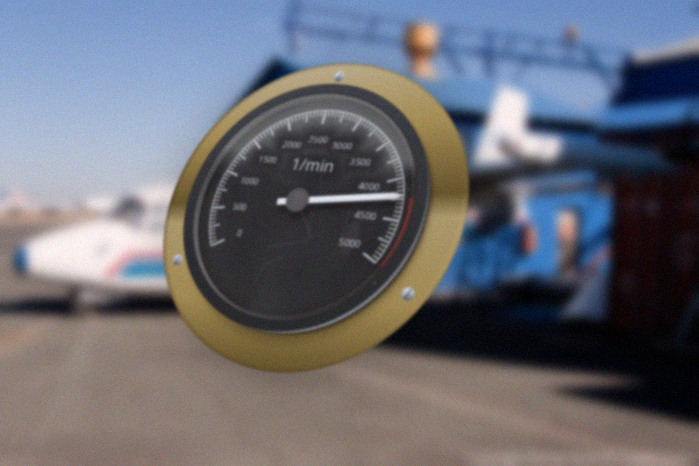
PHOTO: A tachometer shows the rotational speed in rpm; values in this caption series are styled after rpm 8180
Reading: rpm 4250
